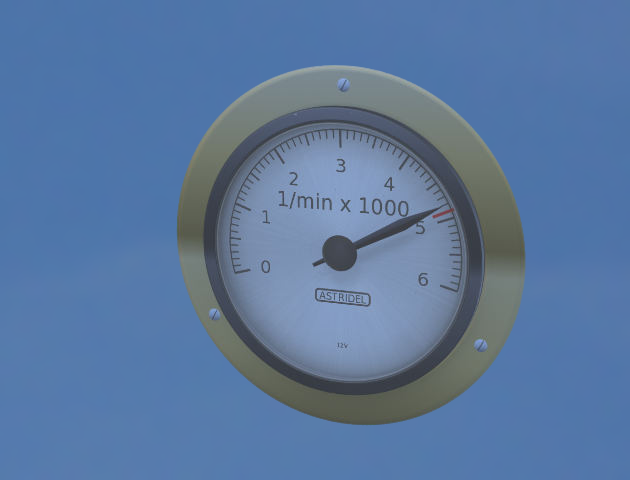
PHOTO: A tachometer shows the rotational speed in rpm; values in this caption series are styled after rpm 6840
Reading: rpm 4800
